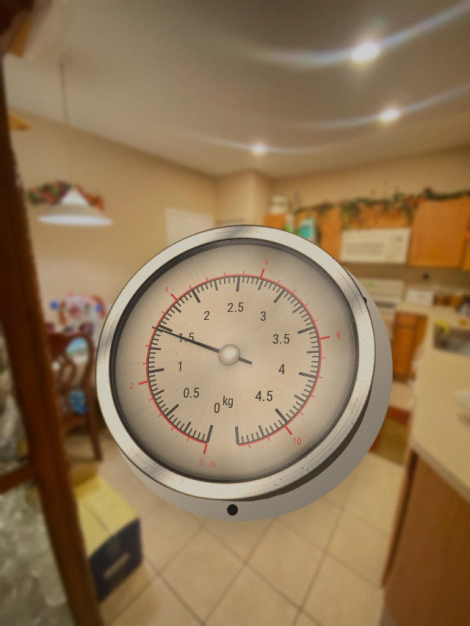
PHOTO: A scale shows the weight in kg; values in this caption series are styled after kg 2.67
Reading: kg 1.45
